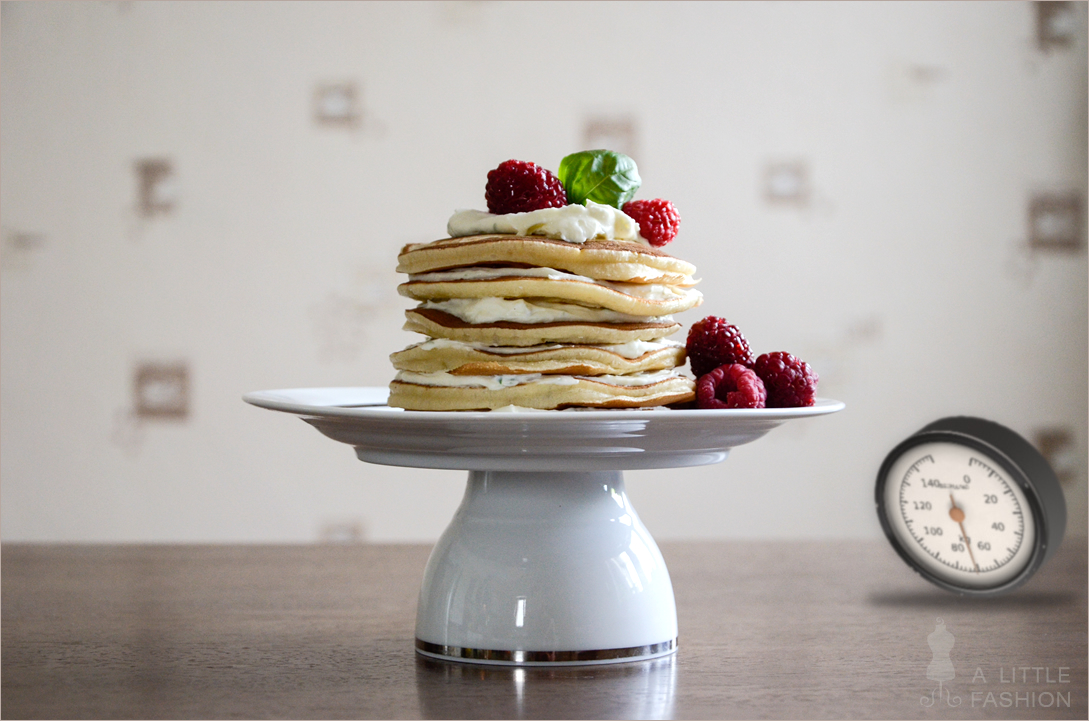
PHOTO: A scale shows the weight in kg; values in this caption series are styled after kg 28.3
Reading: kg 70
